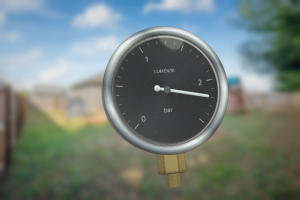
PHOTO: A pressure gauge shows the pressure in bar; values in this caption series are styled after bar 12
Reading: bar 2.2
